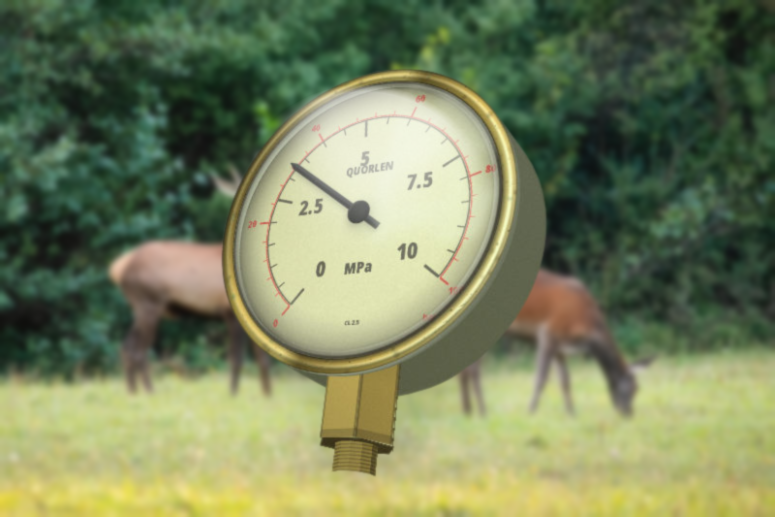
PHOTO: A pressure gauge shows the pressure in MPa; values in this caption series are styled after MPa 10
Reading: MPa 3.25
